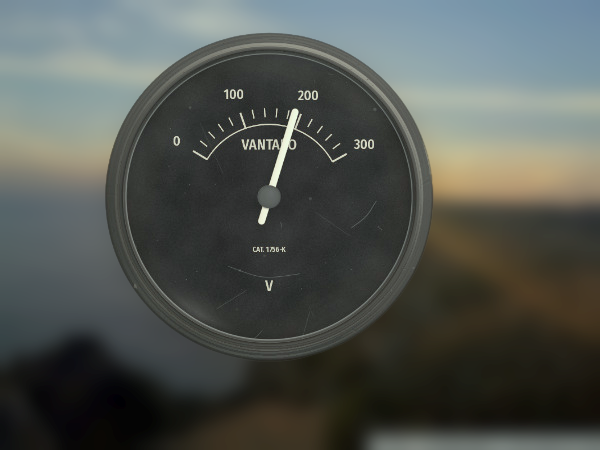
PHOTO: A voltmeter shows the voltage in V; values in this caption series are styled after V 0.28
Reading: V 190
